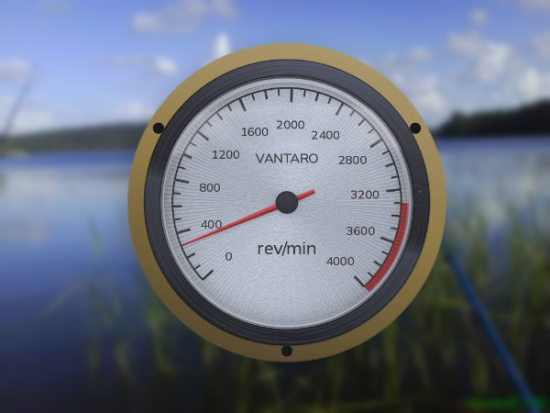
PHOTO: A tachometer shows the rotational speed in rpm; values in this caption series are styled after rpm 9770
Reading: rpm 300
